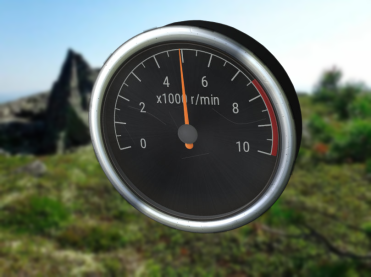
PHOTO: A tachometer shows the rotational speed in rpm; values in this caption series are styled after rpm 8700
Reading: rpm 5000
